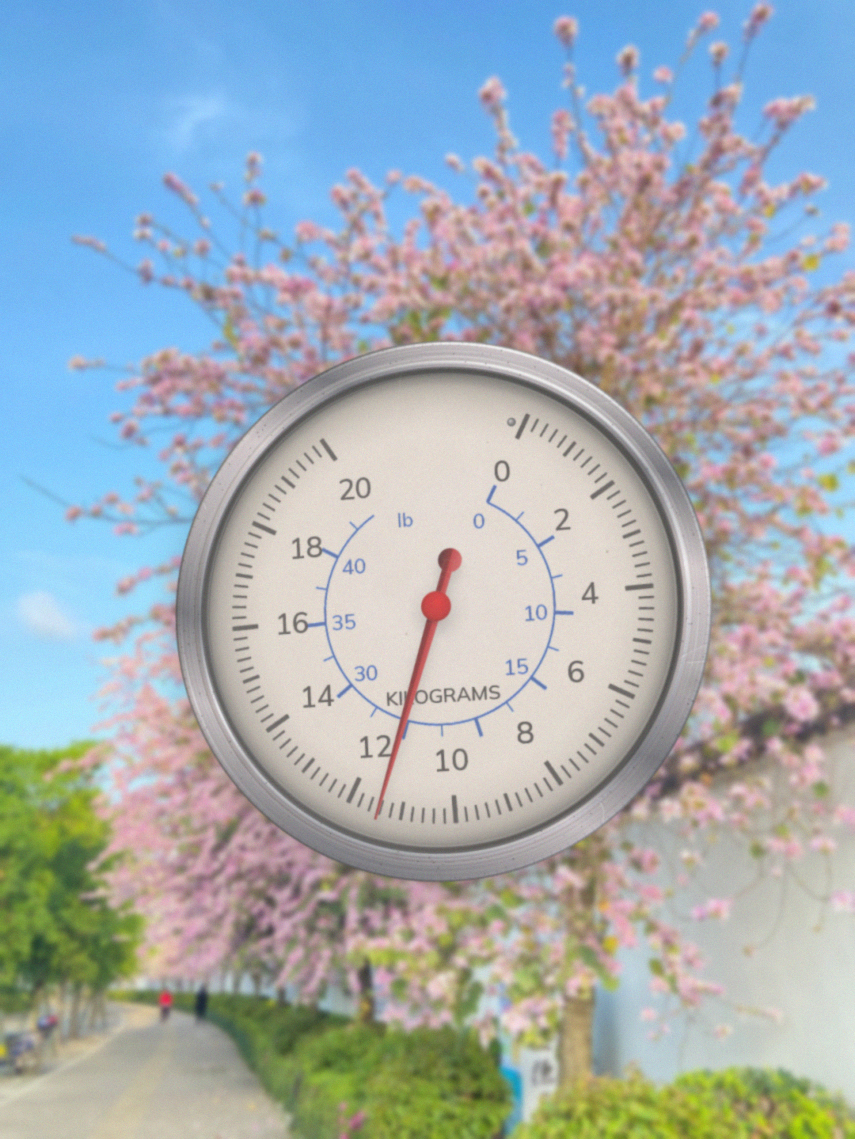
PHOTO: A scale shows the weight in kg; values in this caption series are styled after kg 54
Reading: kg 11.4
